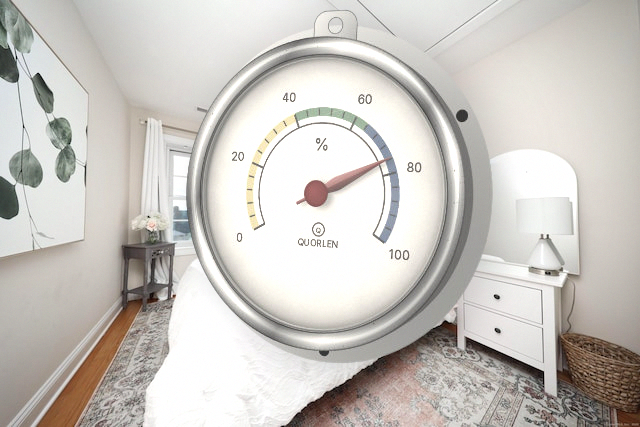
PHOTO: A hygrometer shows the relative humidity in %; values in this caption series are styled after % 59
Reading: % 76
